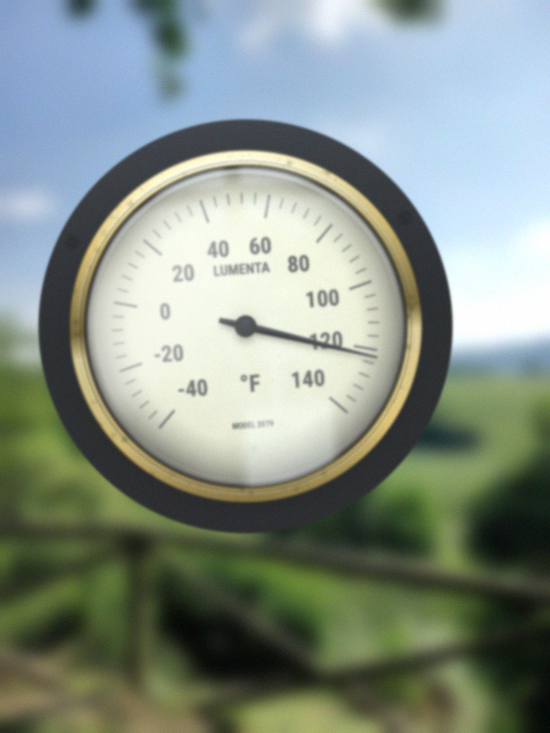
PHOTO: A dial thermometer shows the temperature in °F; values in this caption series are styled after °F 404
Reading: °F 122
